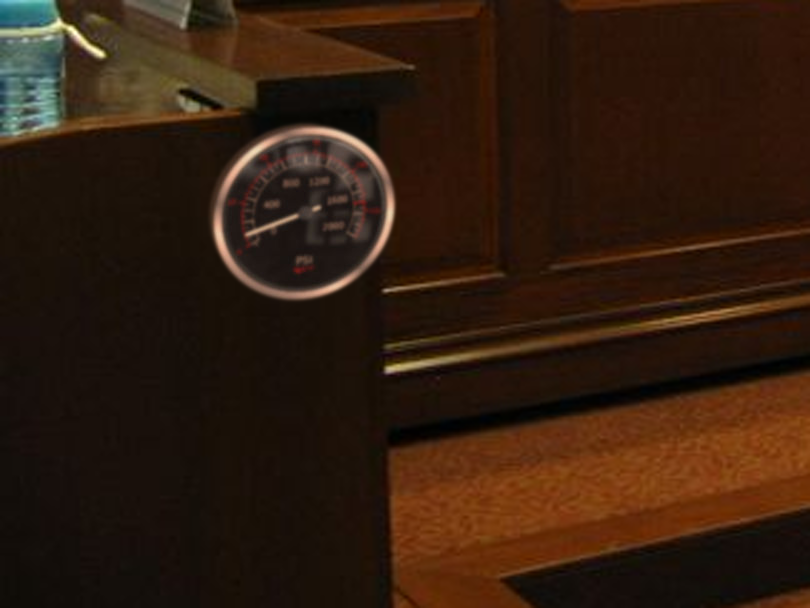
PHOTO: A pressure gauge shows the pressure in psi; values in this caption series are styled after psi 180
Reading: psi 100
